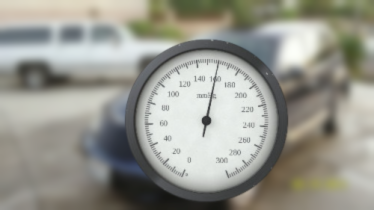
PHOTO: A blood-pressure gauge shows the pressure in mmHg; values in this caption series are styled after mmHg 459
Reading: mmHg 160
